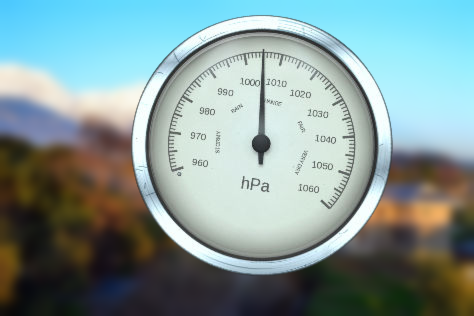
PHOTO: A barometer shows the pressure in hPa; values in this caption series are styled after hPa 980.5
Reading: hPa 1005
